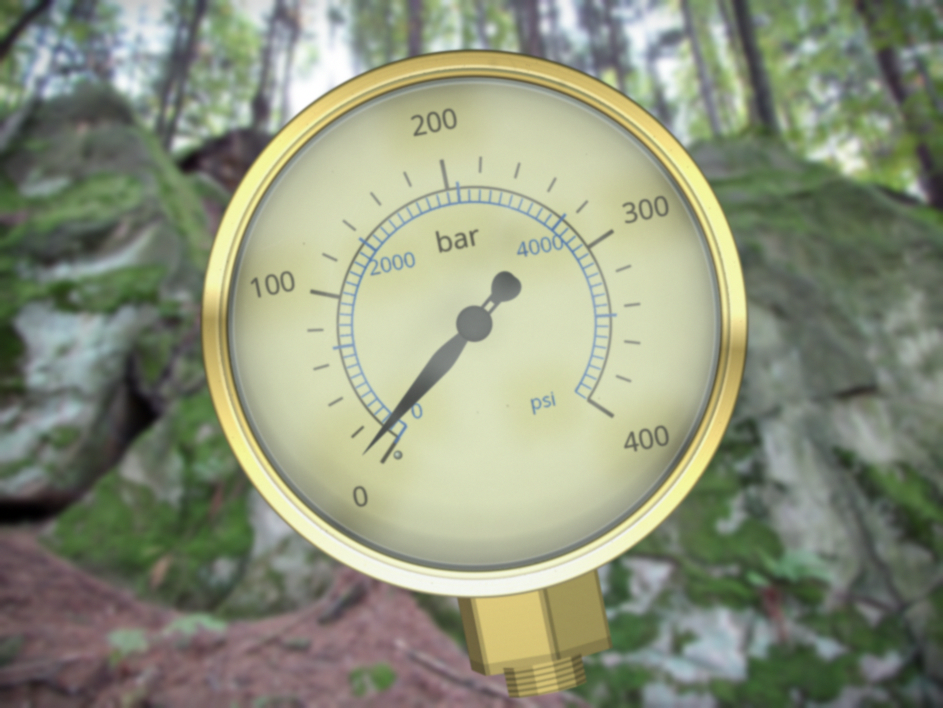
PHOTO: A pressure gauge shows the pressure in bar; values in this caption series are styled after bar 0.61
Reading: bar 10
